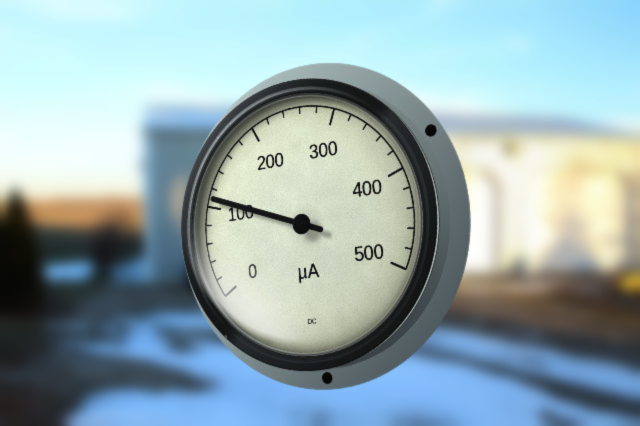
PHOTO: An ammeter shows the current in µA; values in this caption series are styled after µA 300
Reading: µA 110
